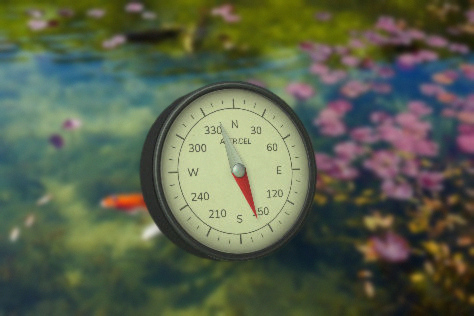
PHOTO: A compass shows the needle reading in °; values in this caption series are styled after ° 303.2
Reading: ° 160
